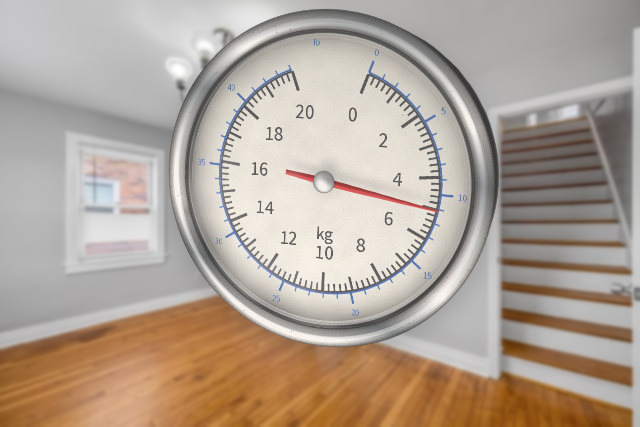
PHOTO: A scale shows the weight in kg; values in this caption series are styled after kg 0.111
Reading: kg 5
